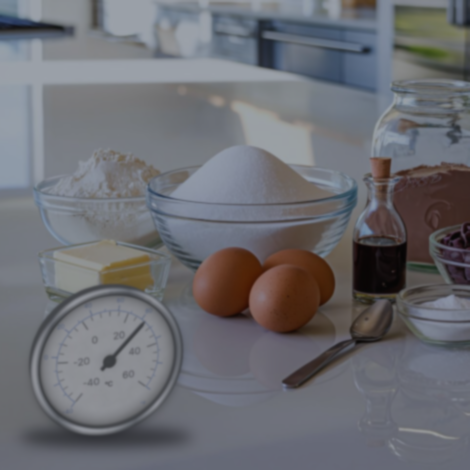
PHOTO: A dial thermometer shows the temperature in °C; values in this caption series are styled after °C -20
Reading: °C 28
